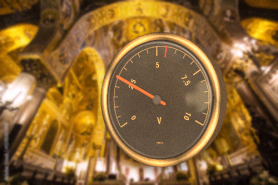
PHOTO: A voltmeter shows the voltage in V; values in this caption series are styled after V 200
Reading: V 2.5
